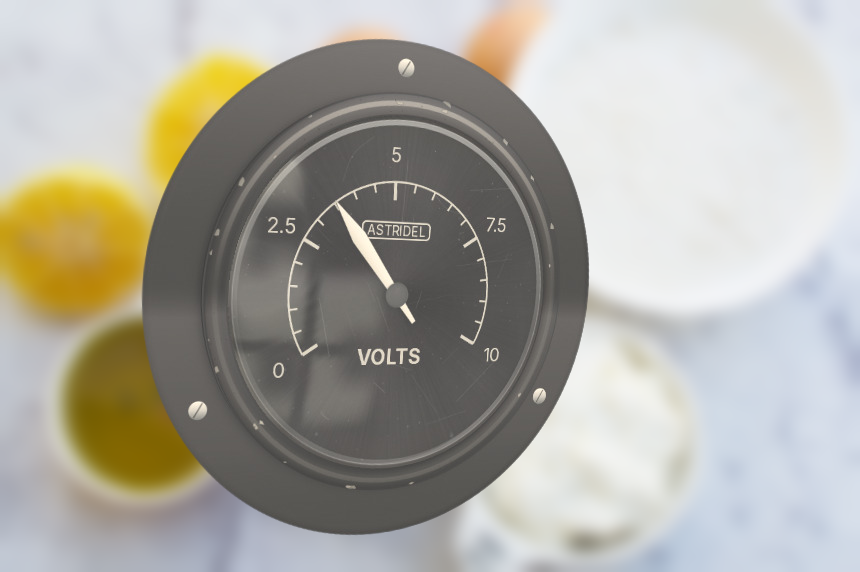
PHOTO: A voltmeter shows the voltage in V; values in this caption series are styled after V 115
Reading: V 3.5
